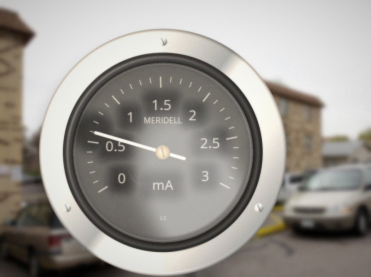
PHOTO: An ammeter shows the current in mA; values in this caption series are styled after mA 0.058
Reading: mA 0.6
